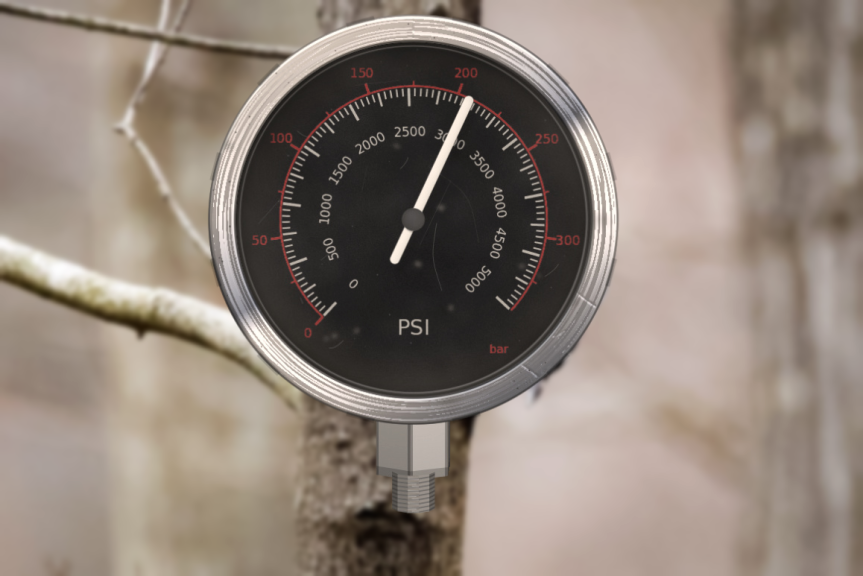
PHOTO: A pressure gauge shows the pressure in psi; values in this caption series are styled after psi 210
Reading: psi 3000
